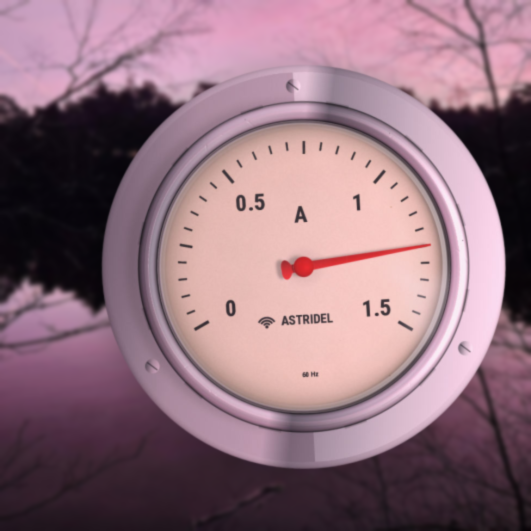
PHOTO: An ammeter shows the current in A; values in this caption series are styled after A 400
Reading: A 1.25
